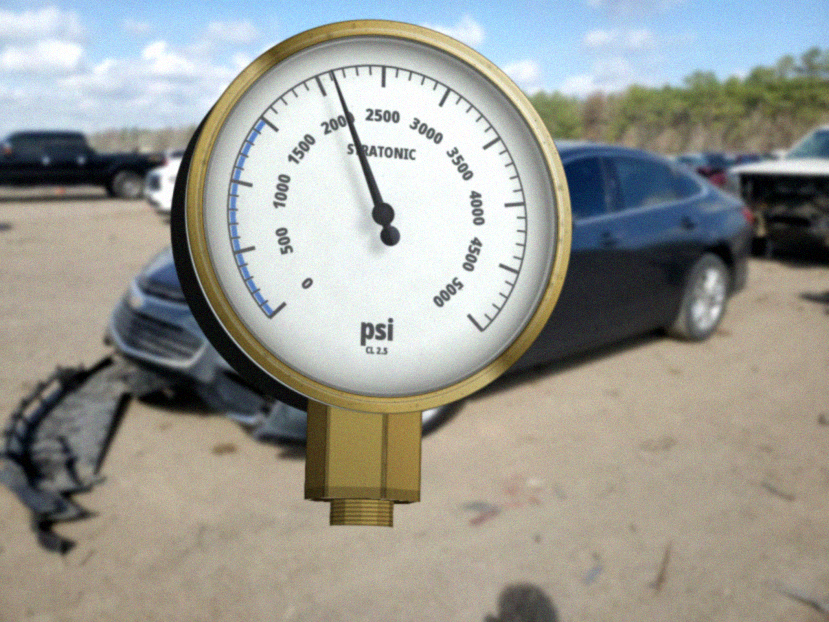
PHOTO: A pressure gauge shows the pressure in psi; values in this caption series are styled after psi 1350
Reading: psi 2100
